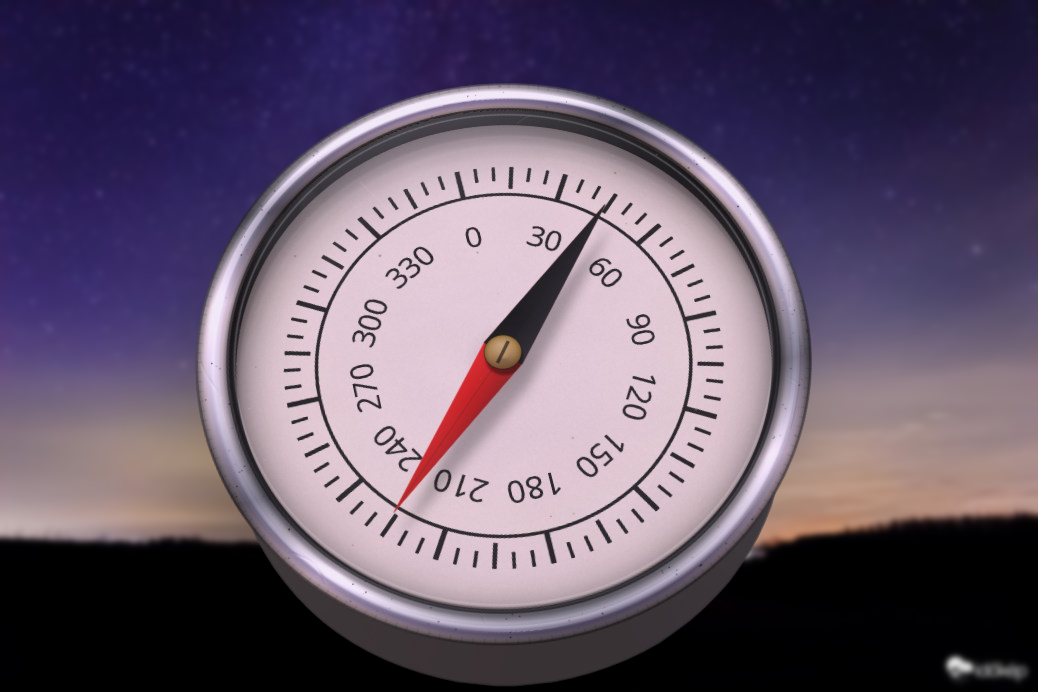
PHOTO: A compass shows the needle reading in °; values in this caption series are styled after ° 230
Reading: ° 225
